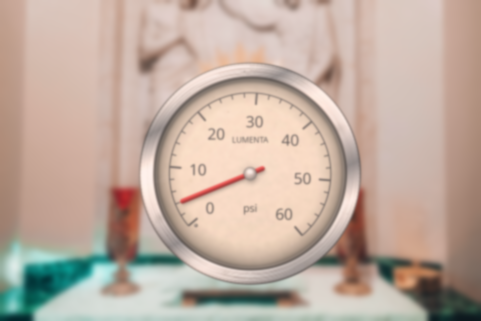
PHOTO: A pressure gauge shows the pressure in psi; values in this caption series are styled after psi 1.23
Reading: psi 4
